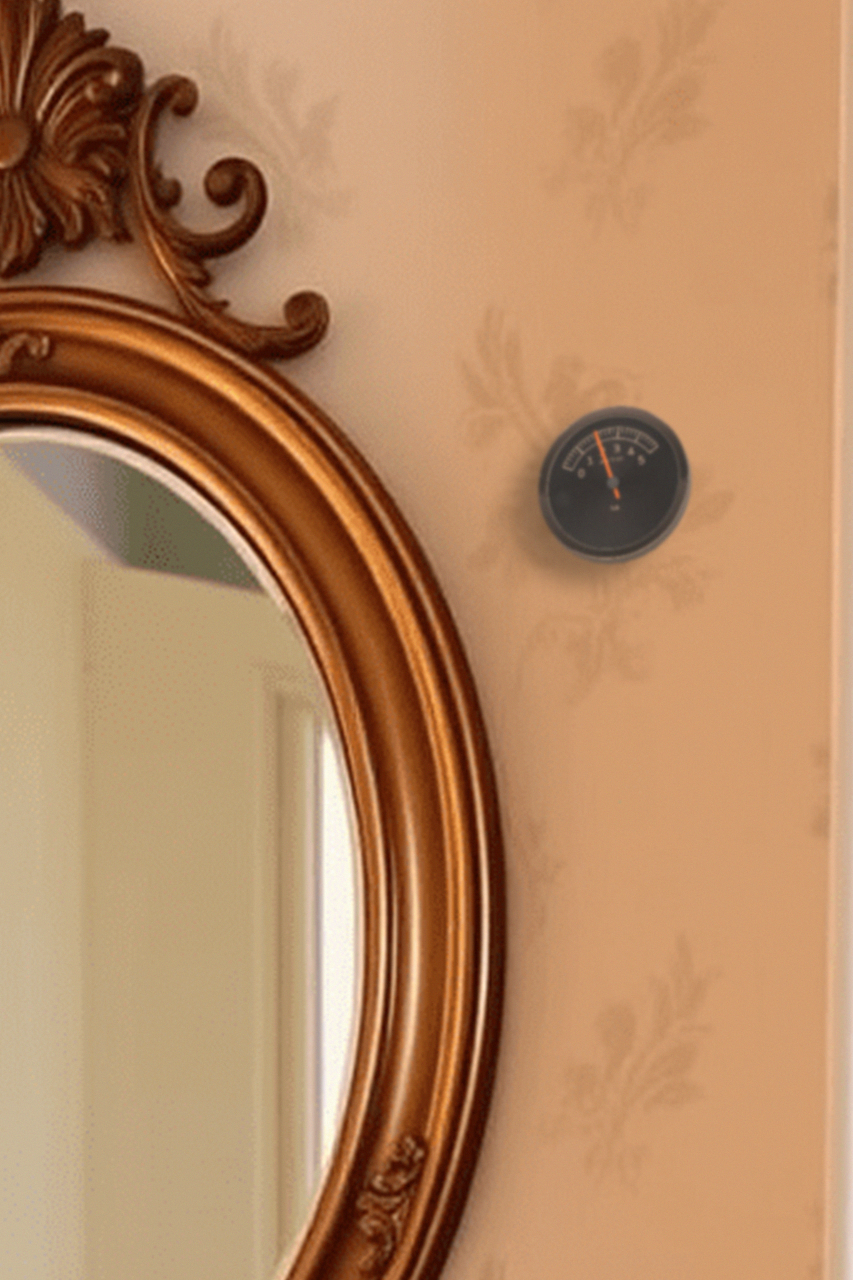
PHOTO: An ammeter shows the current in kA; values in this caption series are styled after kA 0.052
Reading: kA 2
